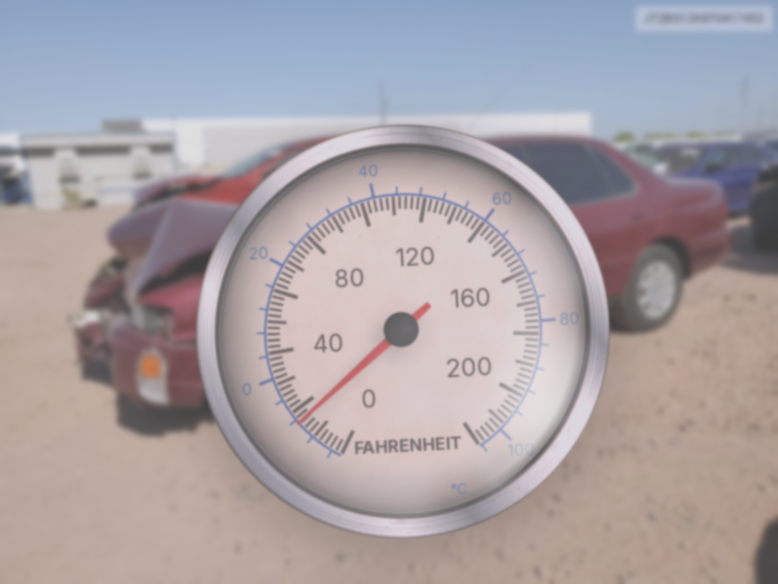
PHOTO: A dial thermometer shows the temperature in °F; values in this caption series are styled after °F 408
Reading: °F 16
